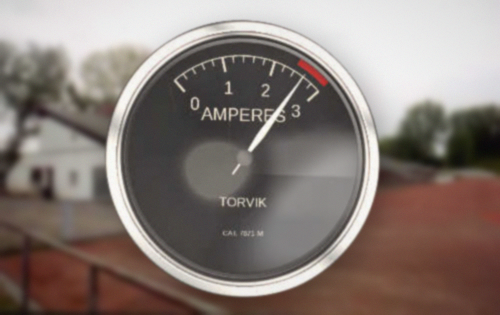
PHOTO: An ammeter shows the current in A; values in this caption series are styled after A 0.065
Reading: A 2.6
